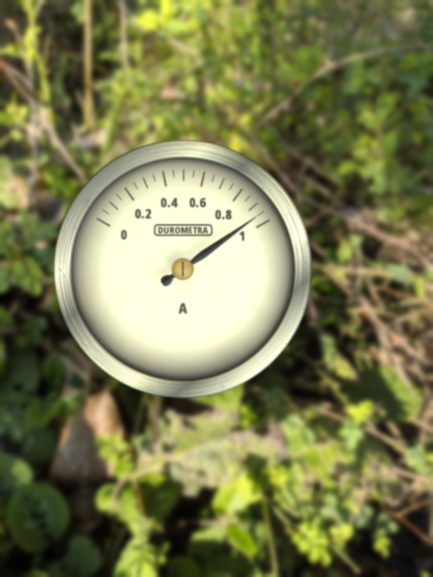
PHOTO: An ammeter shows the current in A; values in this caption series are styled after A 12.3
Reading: A 0.95
